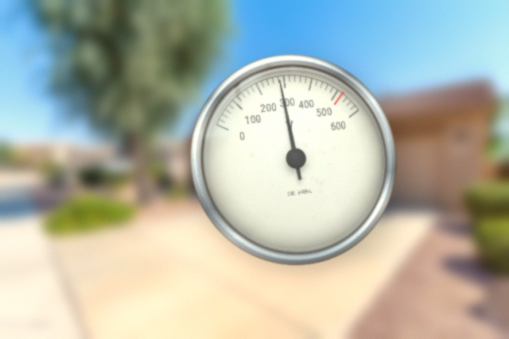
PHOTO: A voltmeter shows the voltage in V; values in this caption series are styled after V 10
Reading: V 280
